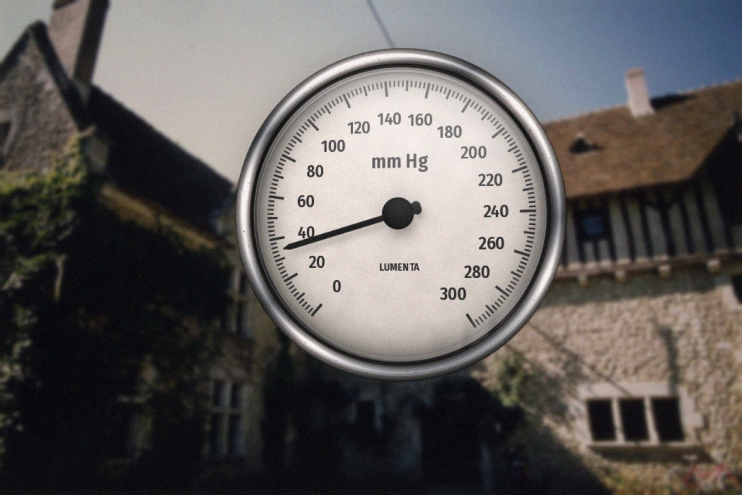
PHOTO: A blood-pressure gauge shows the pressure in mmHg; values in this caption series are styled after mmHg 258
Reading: mmHg 34
